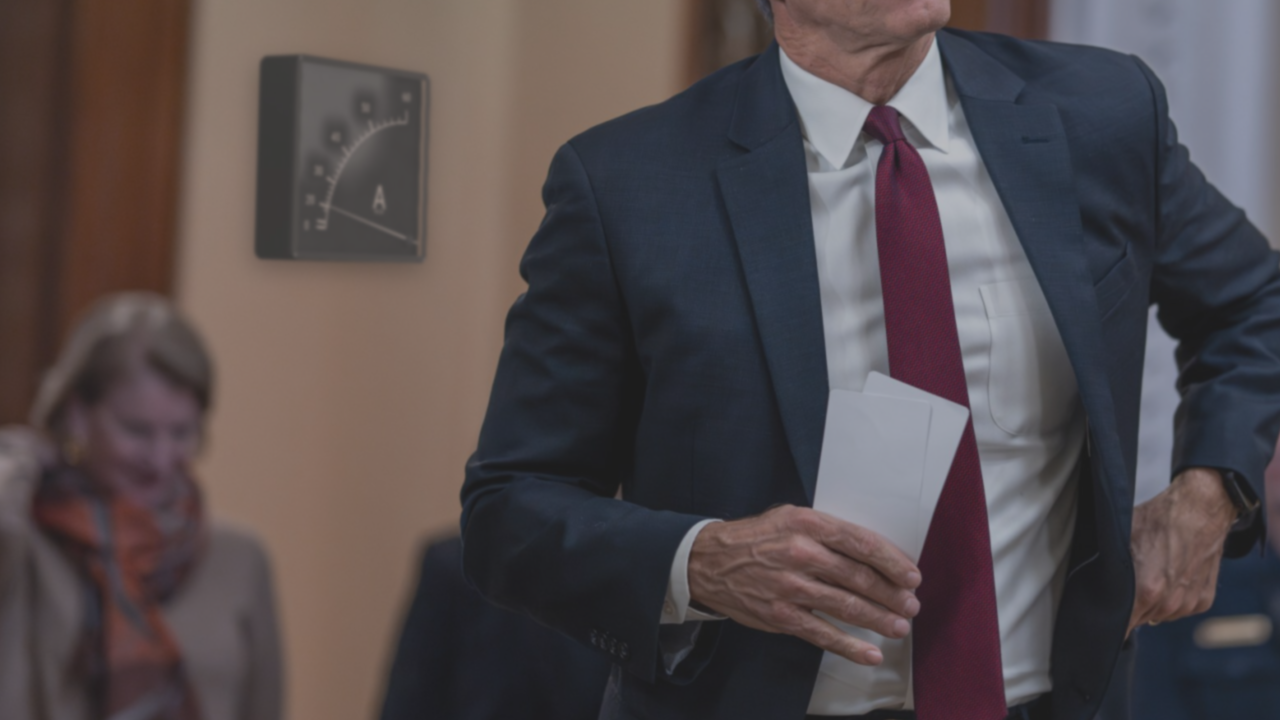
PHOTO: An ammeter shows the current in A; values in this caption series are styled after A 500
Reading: A 20
